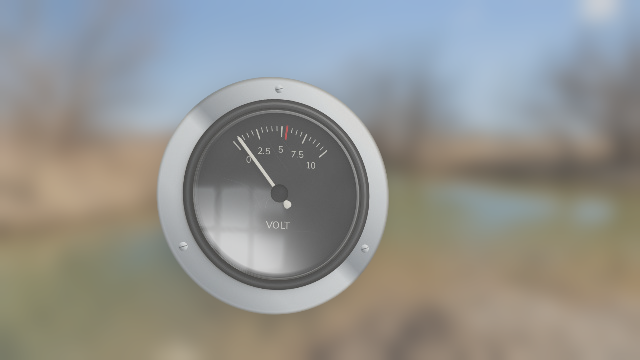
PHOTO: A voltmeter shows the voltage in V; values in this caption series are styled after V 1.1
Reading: V 0.5
